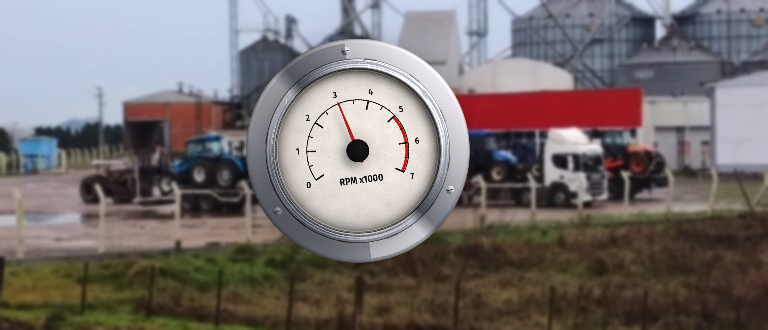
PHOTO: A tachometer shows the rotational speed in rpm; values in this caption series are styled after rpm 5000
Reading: rpm 3000
